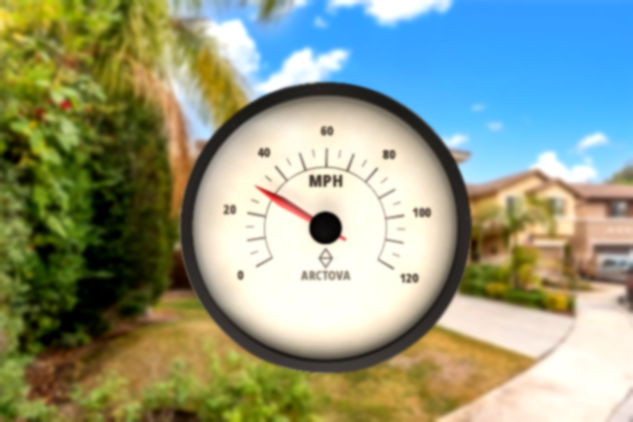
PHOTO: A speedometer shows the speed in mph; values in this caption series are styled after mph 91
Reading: mph 30
